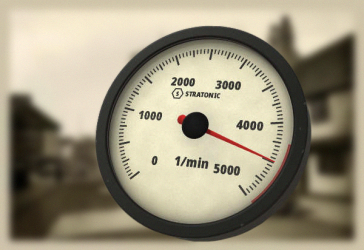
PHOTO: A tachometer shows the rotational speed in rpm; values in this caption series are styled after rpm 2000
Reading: rpm 4500
